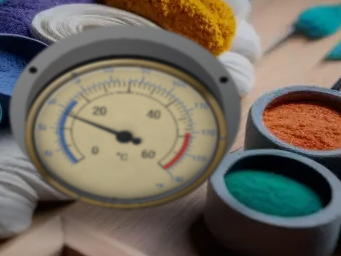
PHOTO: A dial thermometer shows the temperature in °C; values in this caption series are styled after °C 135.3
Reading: °C 15
